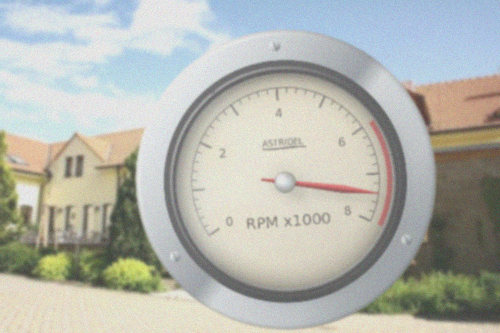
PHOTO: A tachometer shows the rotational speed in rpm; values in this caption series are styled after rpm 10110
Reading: rpm 7400
